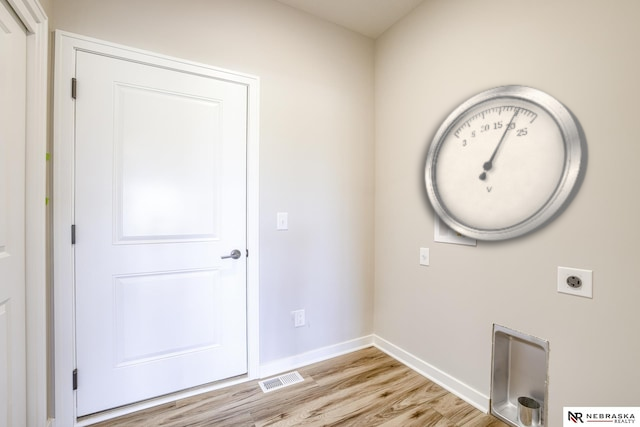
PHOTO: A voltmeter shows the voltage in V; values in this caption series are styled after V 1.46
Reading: V 20
